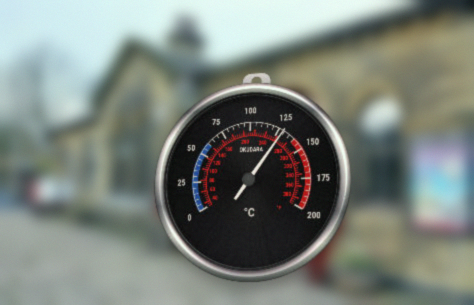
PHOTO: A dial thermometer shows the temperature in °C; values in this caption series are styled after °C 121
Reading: °C 130
